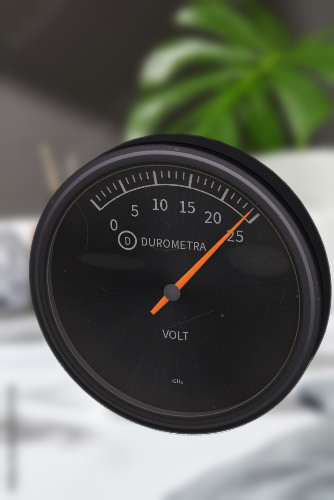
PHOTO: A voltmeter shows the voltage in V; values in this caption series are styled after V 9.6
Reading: V 24
